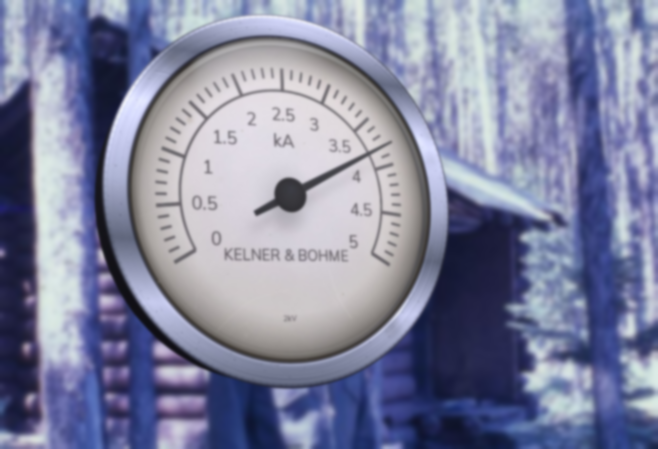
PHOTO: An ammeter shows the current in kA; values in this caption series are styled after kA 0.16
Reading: kA 3.8
